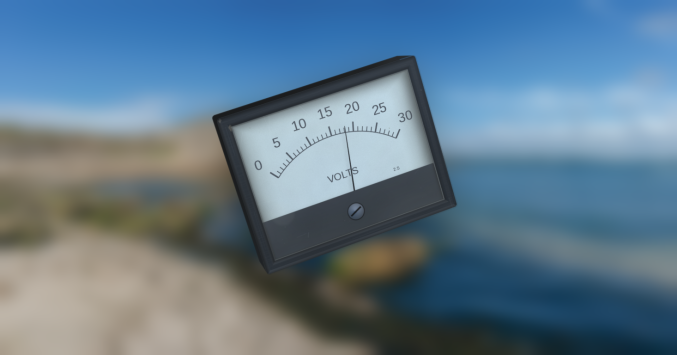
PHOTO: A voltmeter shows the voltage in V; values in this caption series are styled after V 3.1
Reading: V 18
